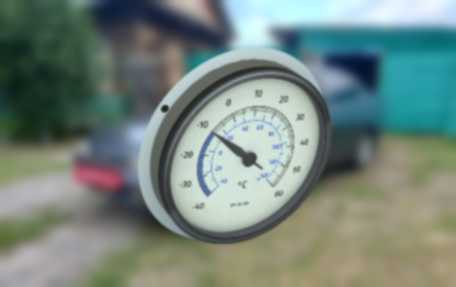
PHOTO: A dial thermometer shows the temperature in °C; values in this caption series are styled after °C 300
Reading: °C -10
